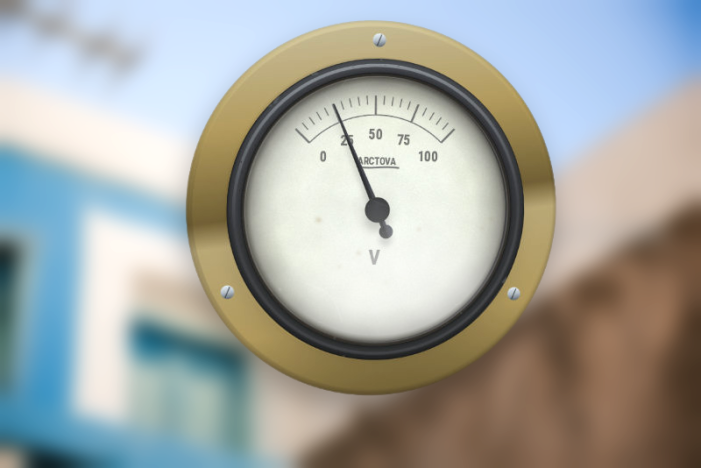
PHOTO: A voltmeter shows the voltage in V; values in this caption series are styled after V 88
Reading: V 25
